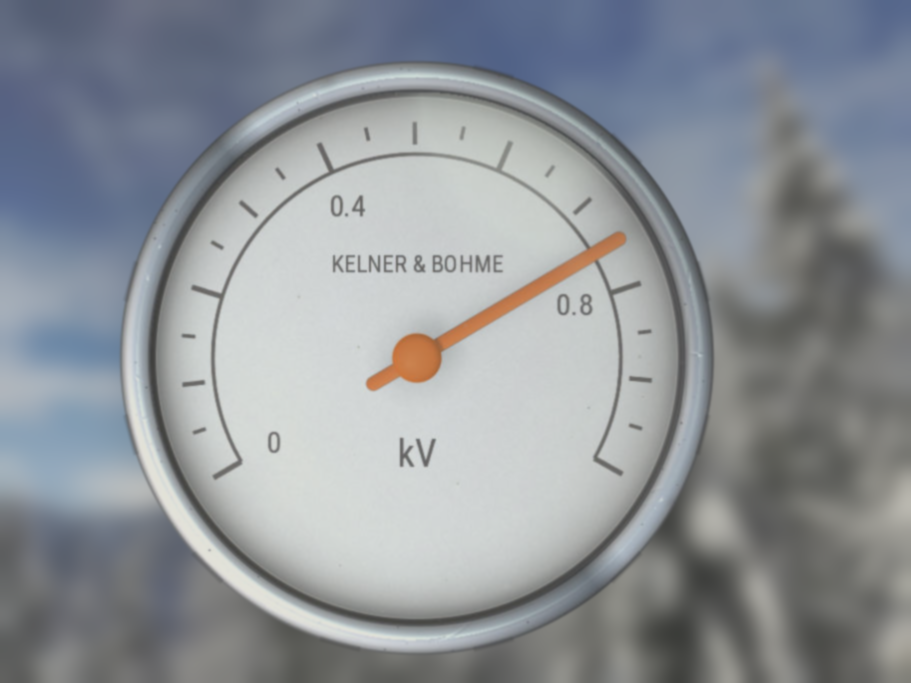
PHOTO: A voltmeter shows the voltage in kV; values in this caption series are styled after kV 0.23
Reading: kV 0.75
